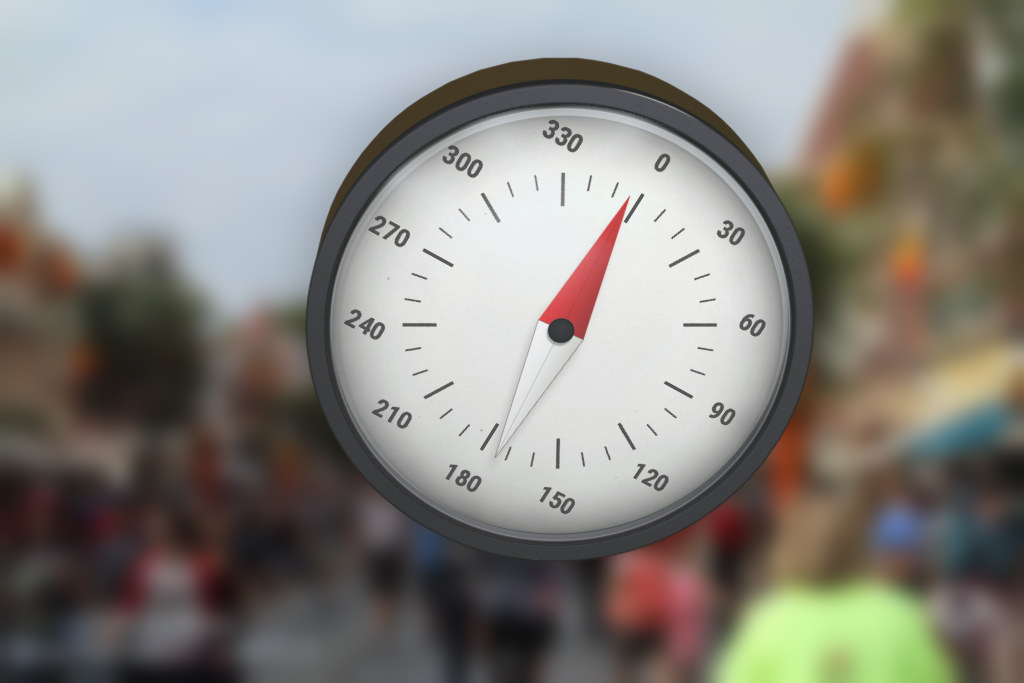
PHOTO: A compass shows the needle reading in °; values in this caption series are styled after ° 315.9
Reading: ° 355
